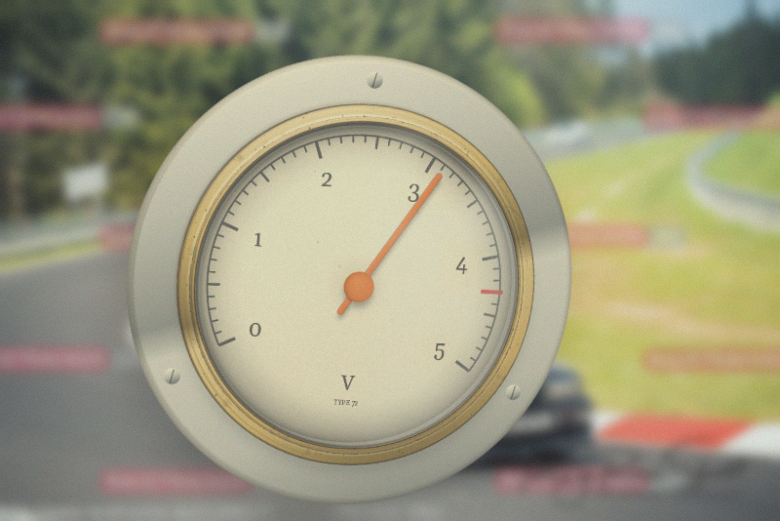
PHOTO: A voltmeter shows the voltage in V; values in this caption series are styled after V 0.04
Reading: V 3.1
